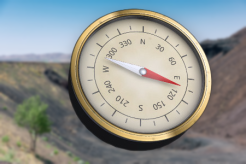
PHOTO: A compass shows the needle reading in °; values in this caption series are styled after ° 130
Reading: ° 105
